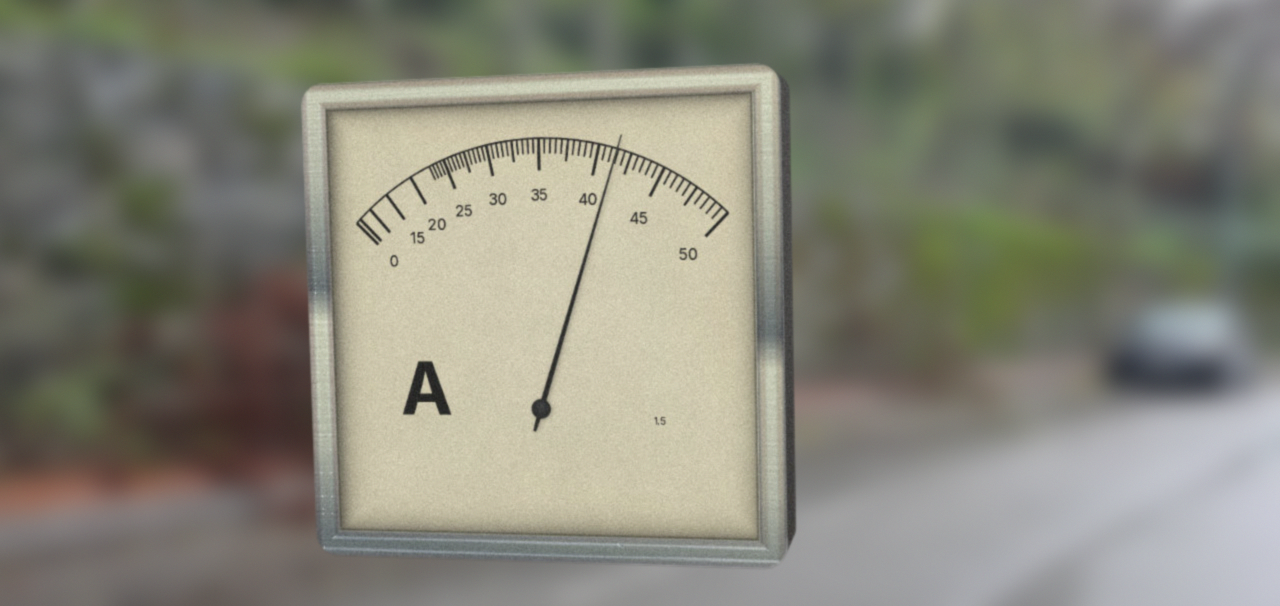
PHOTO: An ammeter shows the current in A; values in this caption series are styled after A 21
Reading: A 41.5
